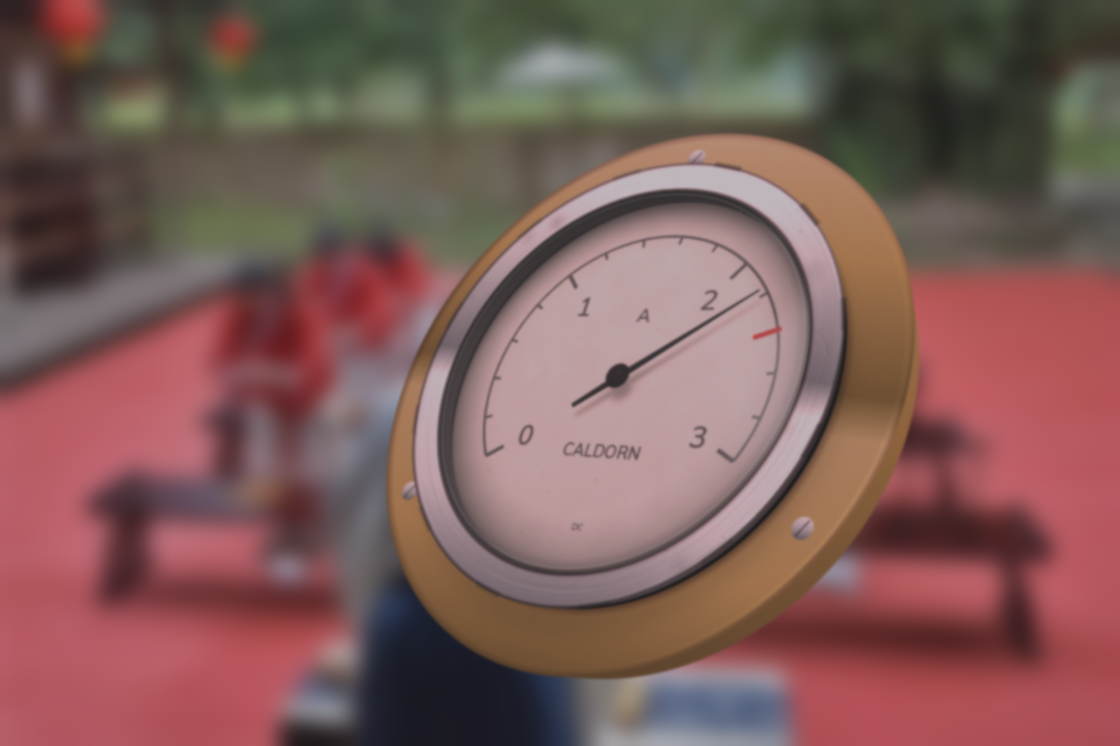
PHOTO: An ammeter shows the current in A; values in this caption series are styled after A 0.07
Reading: A 2.2
